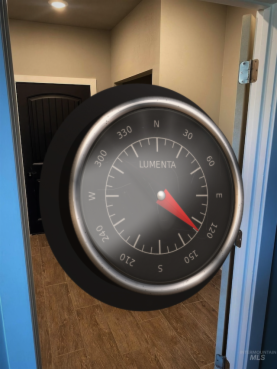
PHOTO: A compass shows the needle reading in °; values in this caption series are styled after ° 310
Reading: ° 130
